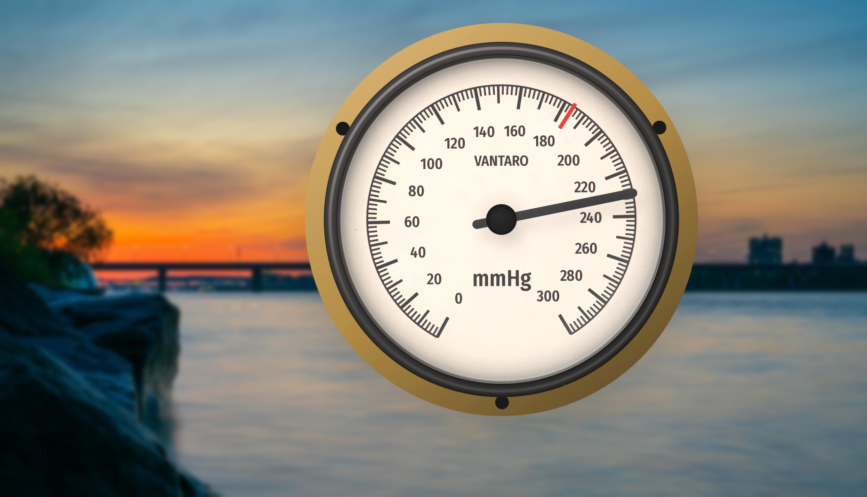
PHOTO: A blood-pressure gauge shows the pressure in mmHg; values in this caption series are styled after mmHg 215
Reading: mmHg 230
